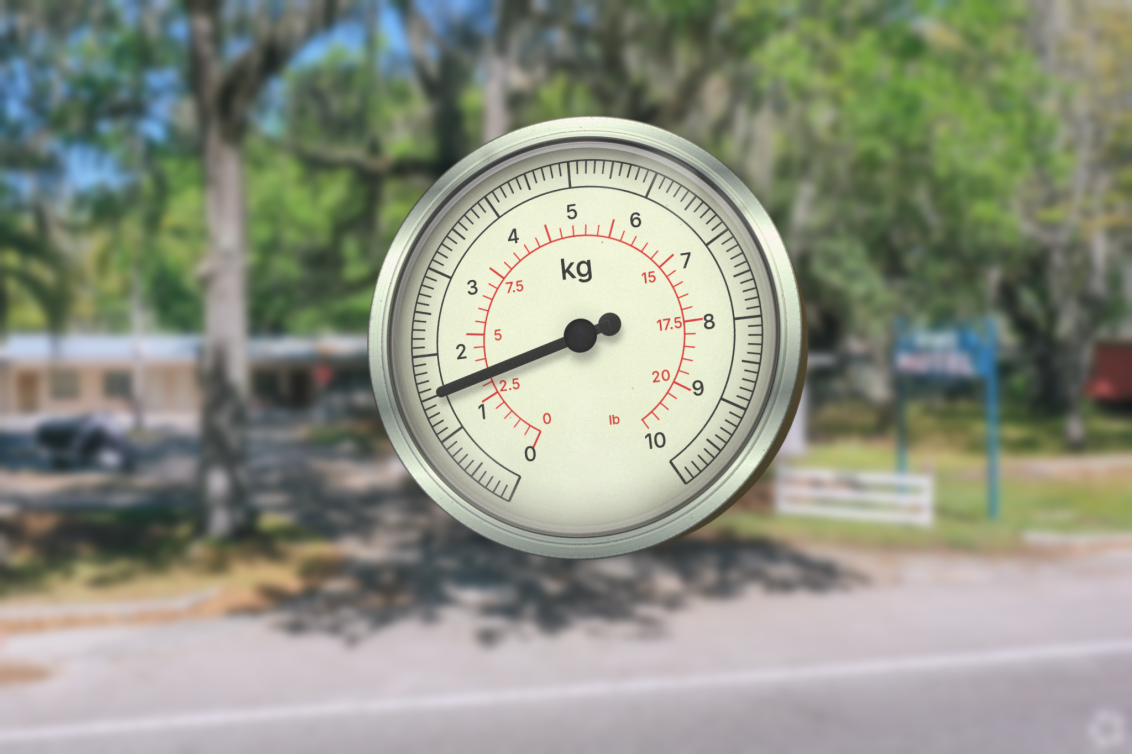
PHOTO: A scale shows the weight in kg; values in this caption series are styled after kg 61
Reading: kg 1.5
